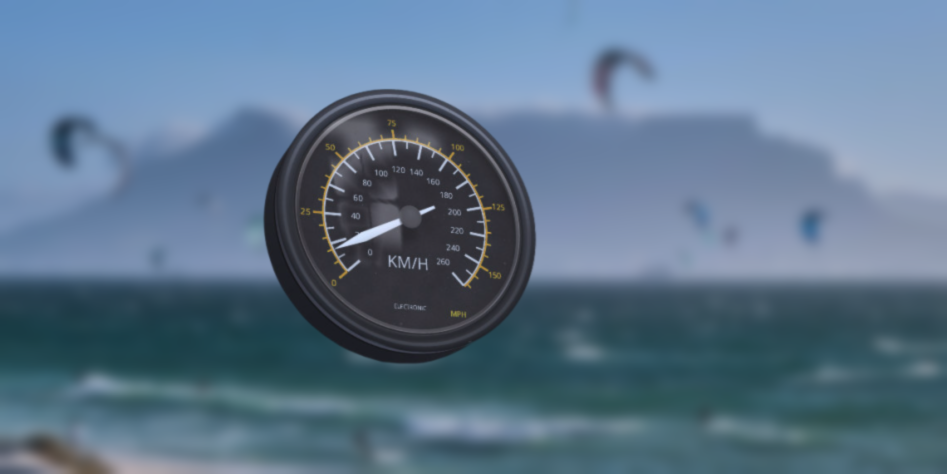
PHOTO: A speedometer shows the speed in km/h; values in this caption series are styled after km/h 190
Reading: km/h 15
